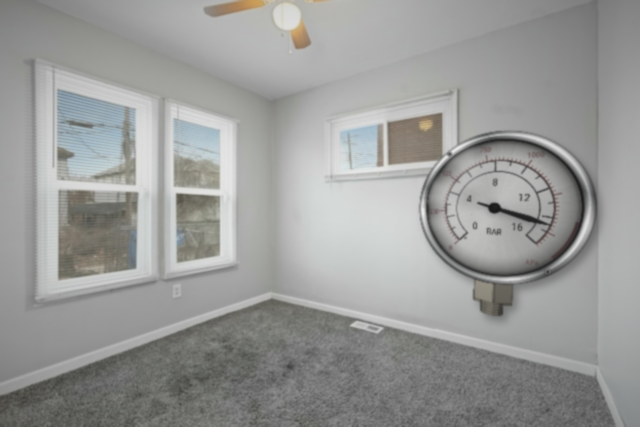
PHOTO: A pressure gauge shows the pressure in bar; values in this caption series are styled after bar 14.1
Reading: bar 14.5
